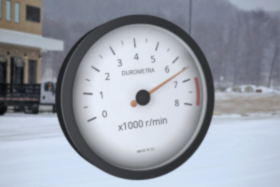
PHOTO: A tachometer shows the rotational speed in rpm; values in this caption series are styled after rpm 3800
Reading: rpm 6500
